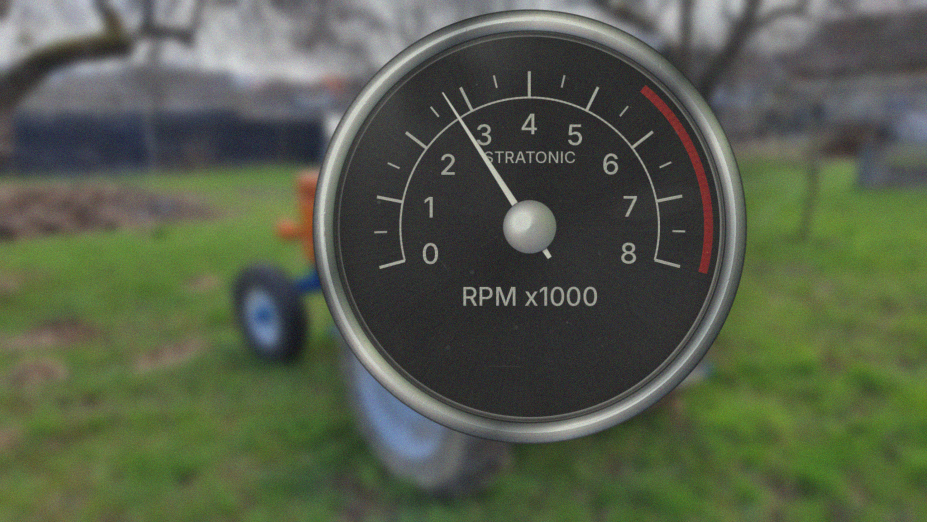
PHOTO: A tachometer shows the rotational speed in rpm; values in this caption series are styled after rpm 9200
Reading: rpm 2750
